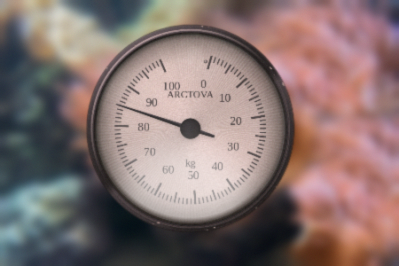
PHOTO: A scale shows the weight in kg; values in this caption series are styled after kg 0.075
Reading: kg 85
